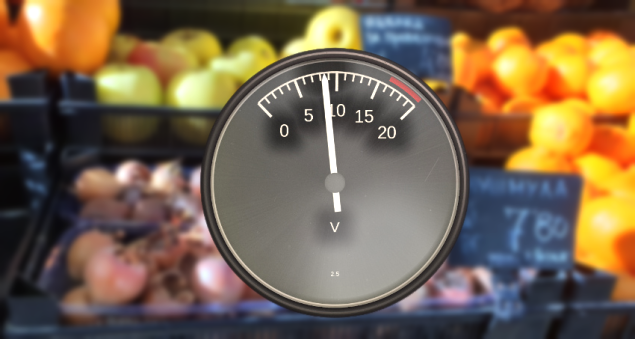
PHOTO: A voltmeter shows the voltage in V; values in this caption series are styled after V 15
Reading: V 8.5
